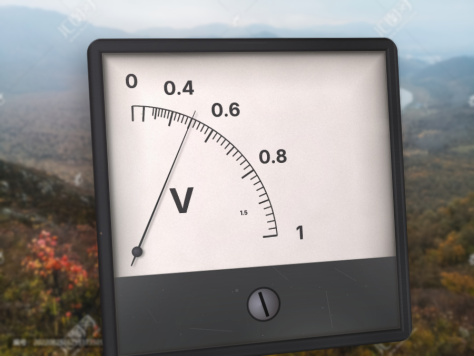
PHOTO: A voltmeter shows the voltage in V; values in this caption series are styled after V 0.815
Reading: V 0.5
